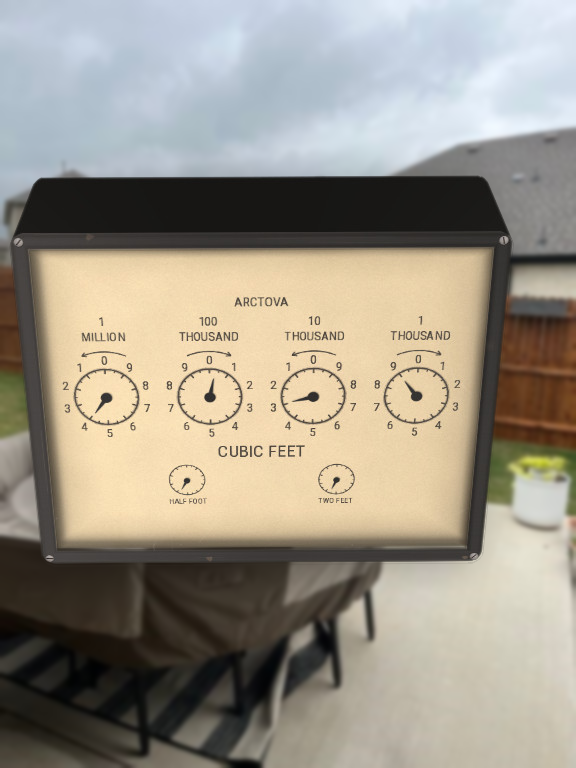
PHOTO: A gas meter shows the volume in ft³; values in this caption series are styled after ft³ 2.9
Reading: ft³ 402900
